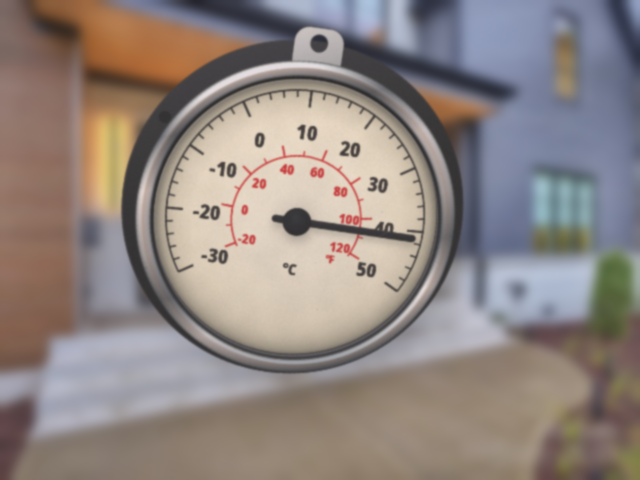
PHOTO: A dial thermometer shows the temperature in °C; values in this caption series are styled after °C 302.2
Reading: °C 41
